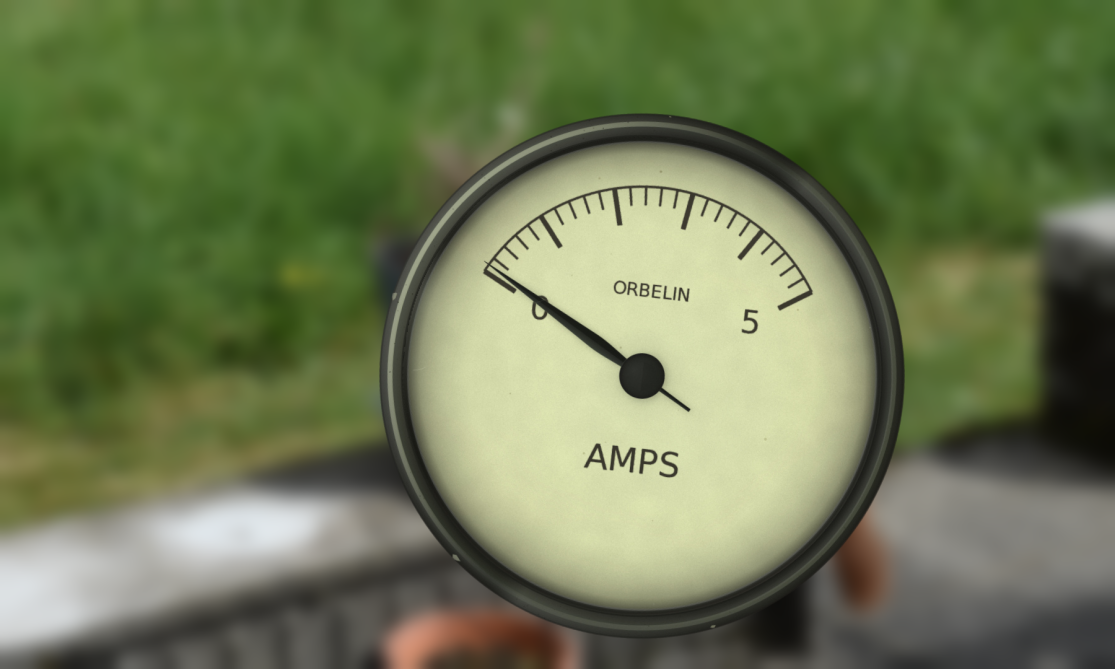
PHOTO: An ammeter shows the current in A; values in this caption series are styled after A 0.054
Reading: A 0.1
